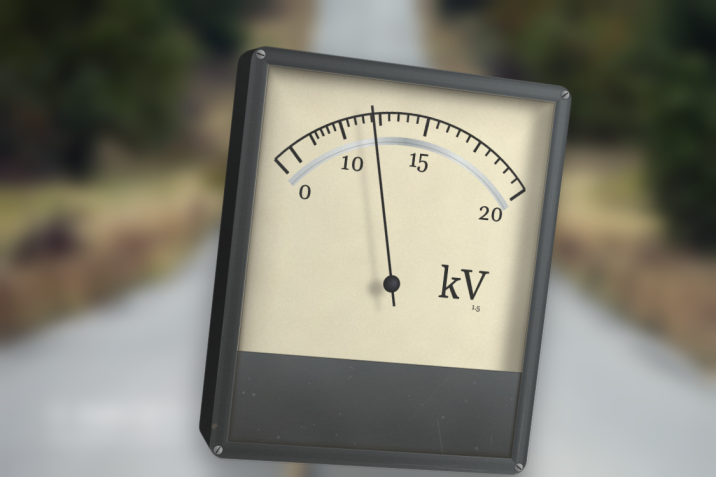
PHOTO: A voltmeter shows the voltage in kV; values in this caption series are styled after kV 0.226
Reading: kV 12
